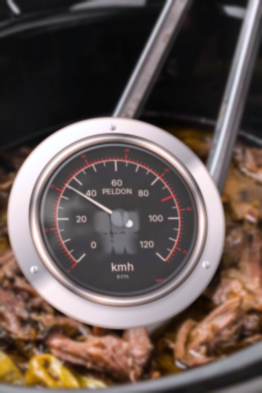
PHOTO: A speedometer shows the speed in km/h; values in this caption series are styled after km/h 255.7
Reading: km/h 35
